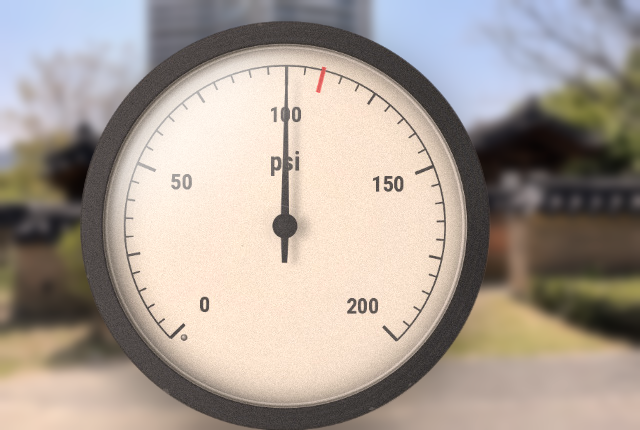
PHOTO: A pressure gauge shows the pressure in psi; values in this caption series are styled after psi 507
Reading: psi 100
